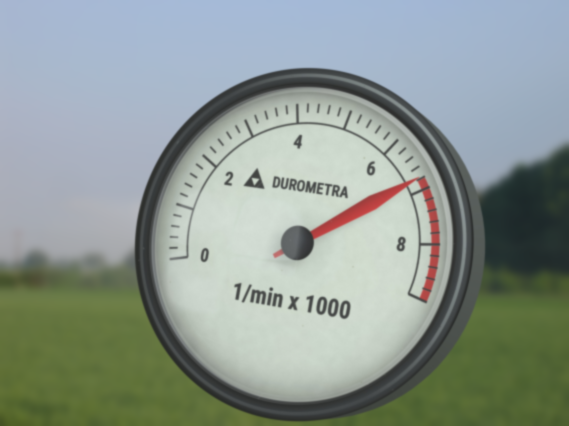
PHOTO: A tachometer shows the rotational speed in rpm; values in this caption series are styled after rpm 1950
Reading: rpm 6800
